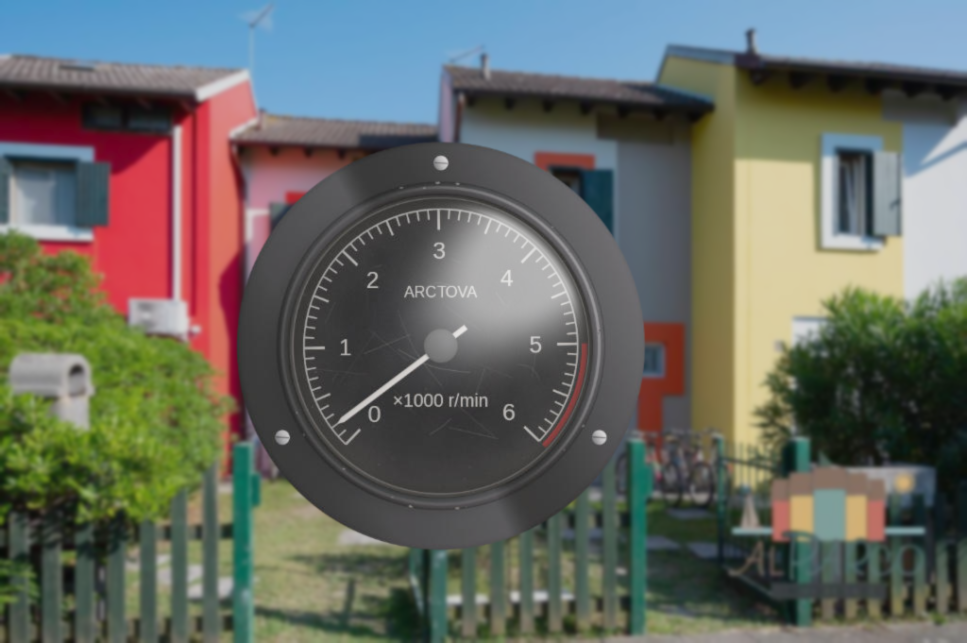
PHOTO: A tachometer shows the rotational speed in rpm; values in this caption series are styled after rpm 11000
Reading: rpm 200
